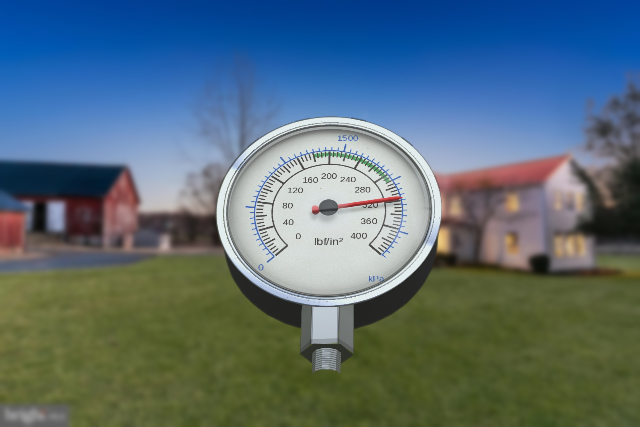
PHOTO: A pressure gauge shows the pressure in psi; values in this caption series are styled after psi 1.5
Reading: psi 320
